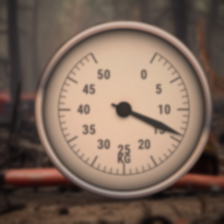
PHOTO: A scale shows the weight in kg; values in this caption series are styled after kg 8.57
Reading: kg 14
